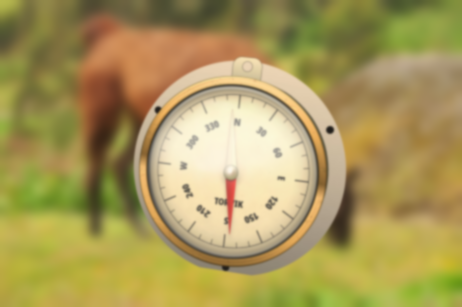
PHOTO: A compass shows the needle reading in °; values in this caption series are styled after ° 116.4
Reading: ° 175
